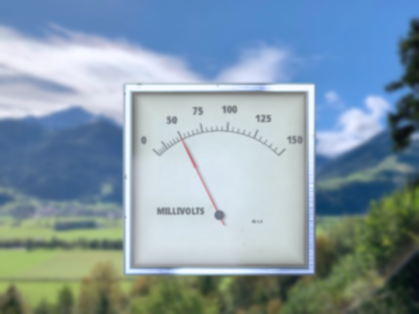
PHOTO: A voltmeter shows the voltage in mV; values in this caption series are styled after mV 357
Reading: mV 50
